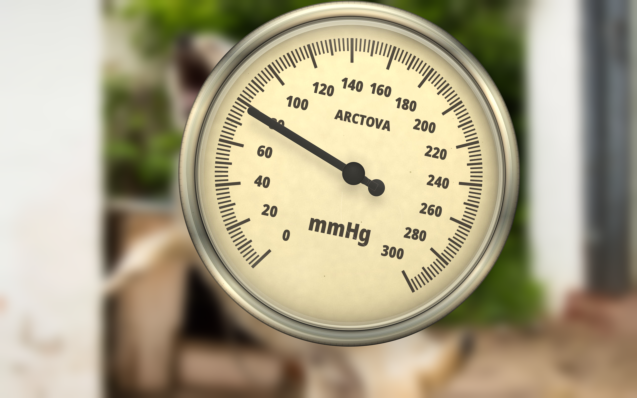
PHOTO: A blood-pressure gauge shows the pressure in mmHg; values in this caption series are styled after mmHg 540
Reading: mmHg 78
